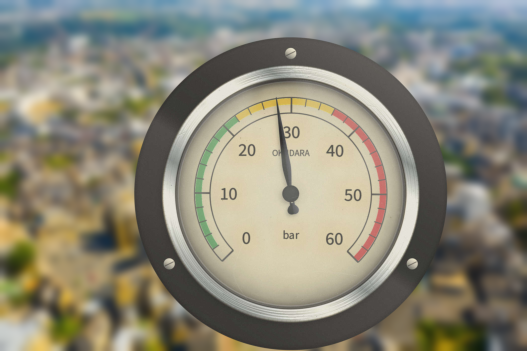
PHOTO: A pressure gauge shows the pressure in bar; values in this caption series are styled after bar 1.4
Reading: bar 28
